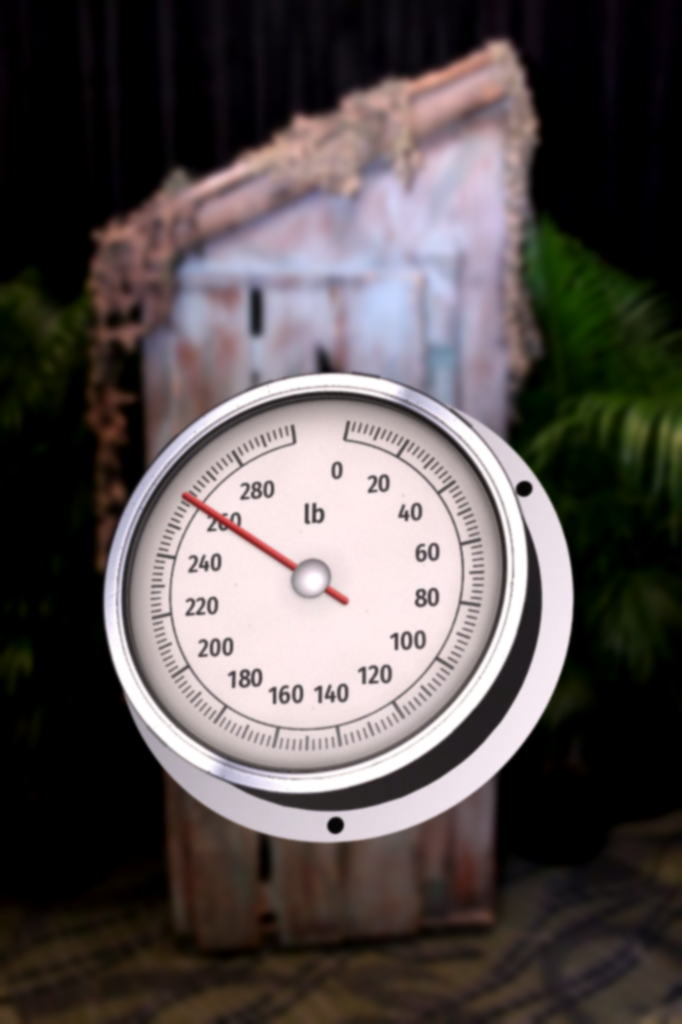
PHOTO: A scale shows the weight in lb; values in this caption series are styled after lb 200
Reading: lb 260
